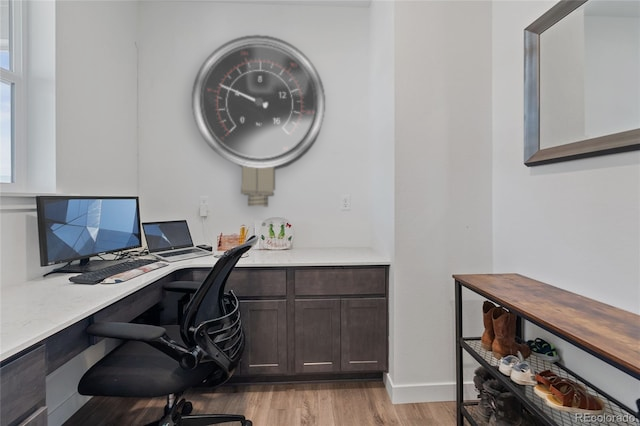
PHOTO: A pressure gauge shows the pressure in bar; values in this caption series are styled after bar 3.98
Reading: bar 4
